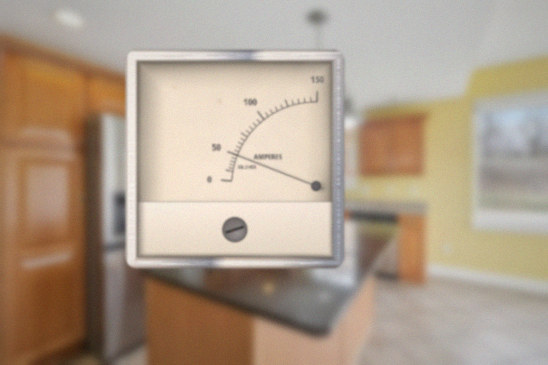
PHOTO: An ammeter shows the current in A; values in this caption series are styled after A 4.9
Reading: A 50
